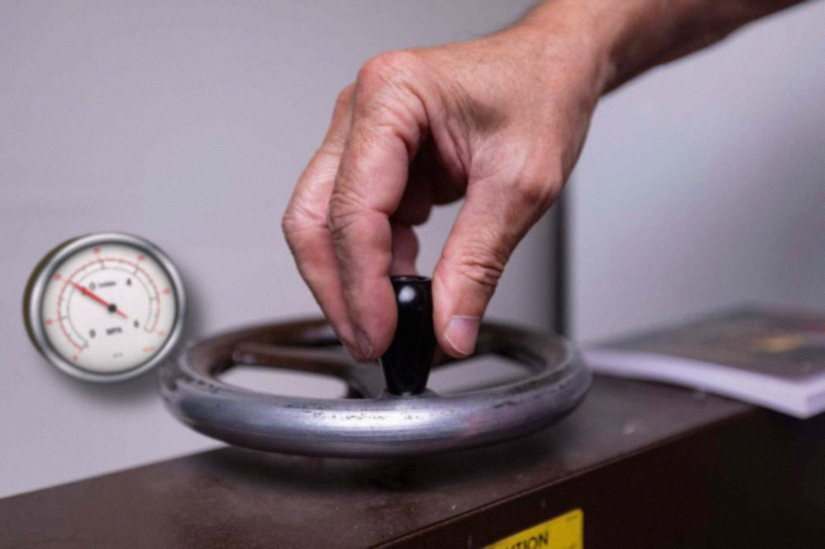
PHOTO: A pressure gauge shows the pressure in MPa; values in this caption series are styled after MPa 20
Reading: MPa 2
